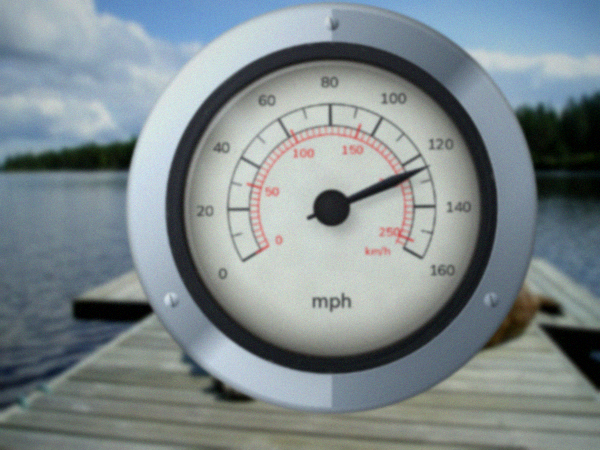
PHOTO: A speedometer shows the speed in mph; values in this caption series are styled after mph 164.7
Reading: mph 125
